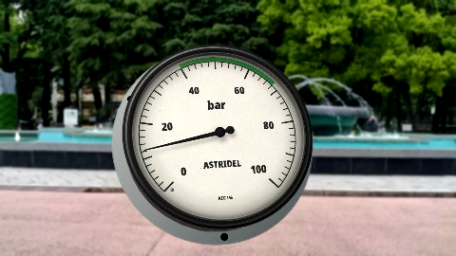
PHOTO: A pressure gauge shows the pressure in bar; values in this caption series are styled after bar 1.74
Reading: bar 12
